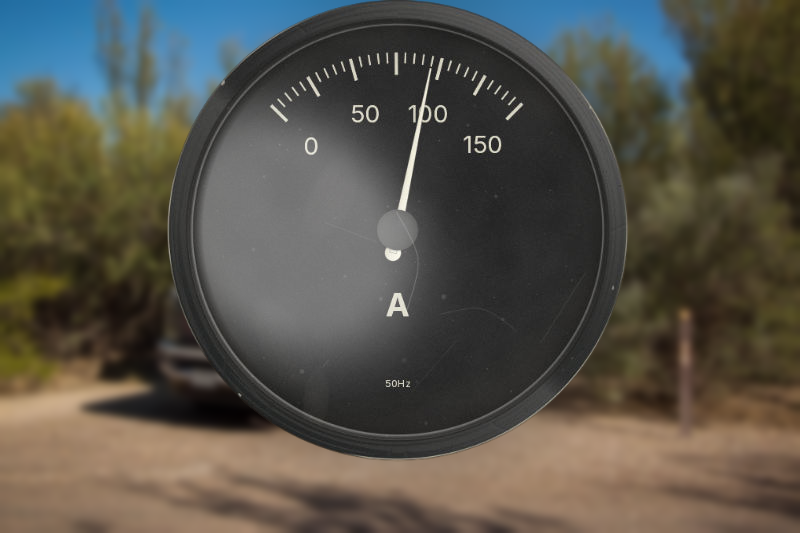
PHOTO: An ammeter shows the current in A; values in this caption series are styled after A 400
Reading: A 95
